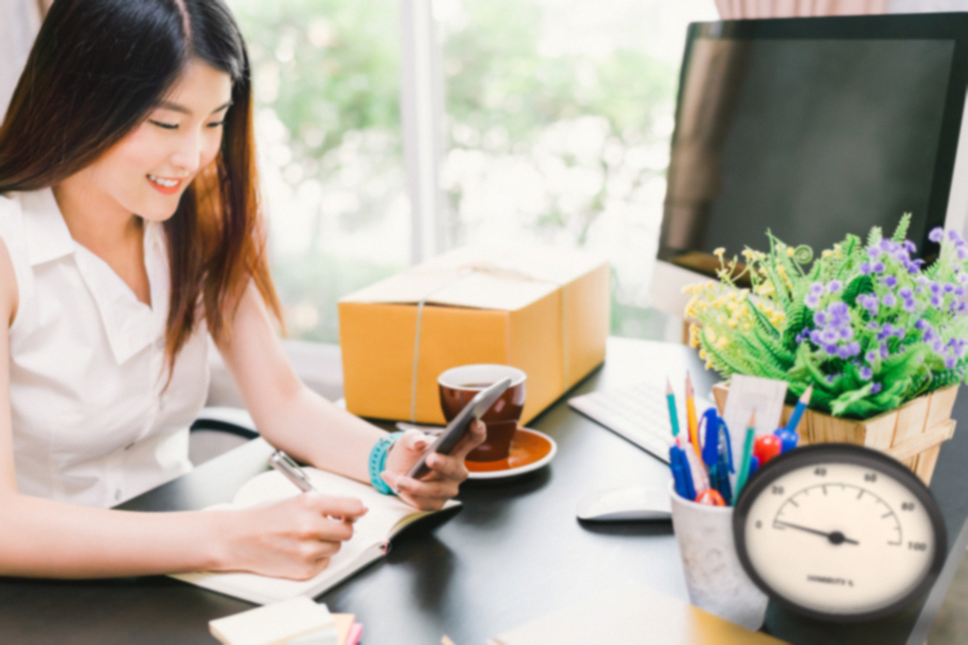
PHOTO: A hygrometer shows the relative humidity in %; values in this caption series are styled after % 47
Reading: % 5
